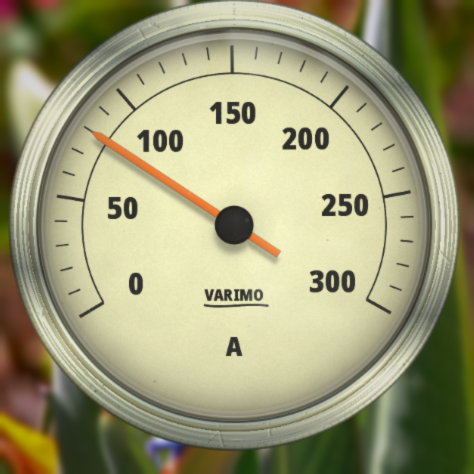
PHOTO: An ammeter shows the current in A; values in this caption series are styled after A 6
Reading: A 80
